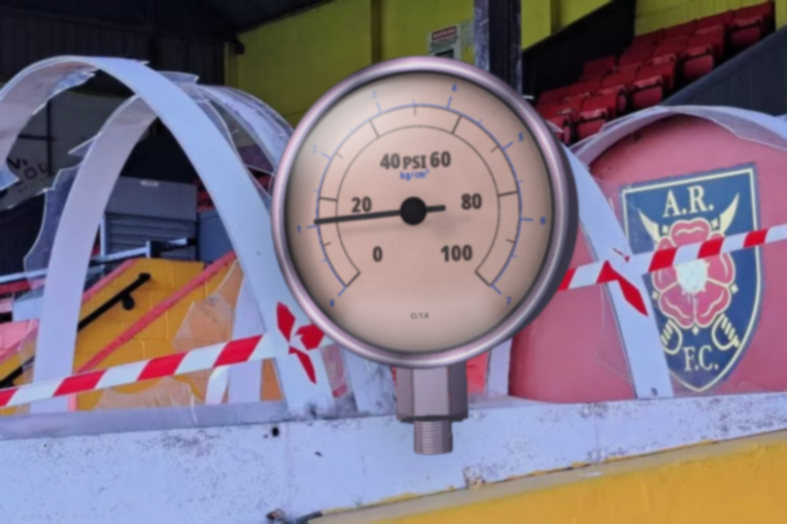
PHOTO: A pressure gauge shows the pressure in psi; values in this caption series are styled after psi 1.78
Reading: psi 15
